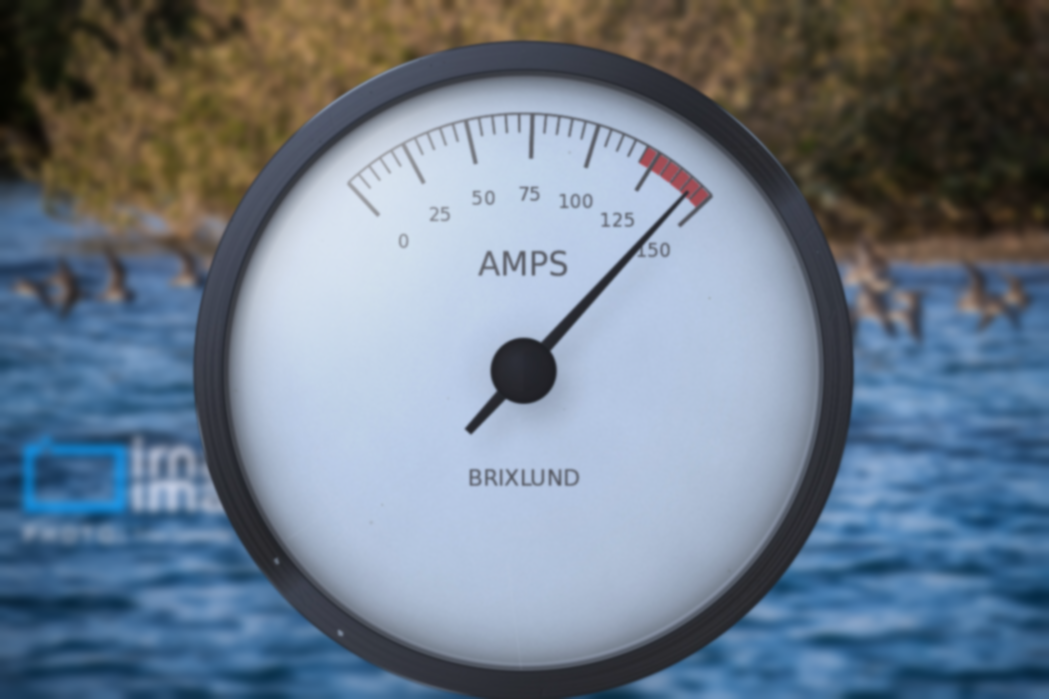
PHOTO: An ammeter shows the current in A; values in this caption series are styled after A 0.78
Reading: A 142.5
